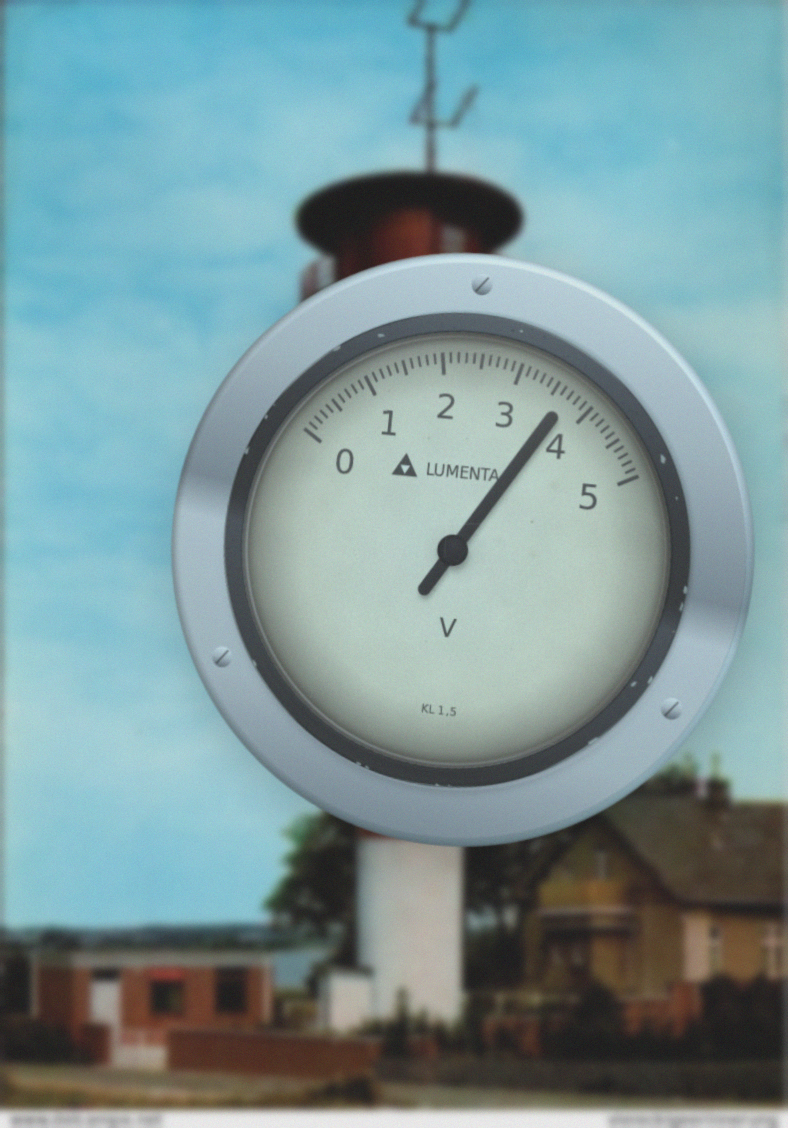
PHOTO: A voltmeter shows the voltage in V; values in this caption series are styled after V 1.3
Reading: V 3.7
